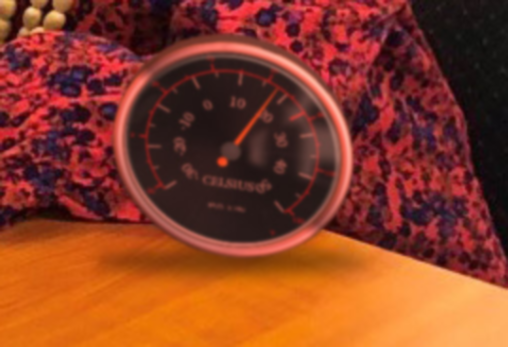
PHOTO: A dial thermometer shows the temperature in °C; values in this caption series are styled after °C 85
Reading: °C 17.5
